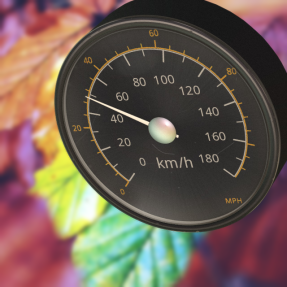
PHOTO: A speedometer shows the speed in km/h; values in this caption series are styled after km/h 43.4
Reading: km/h 50
